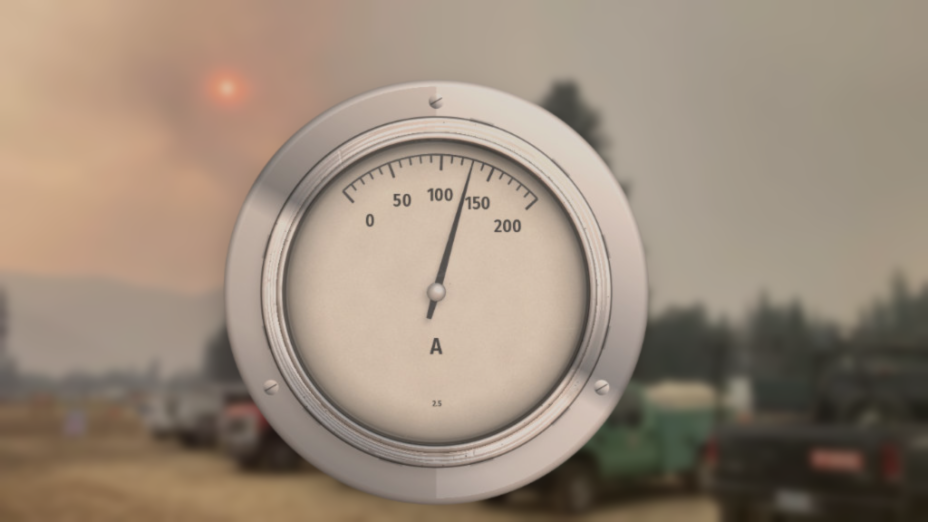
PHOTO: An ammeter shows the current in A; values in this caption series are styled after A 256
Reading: A 130
